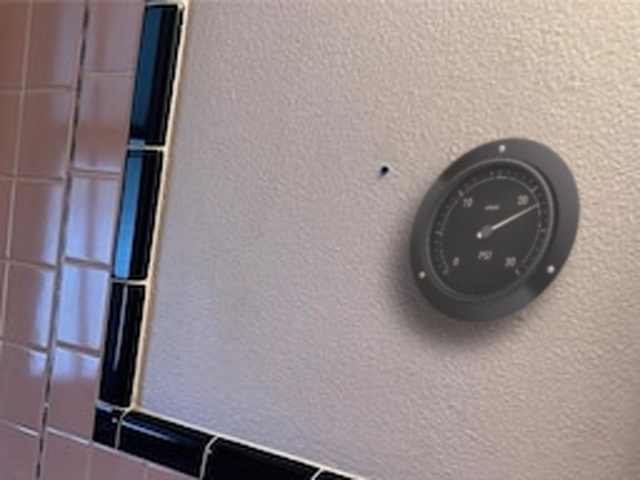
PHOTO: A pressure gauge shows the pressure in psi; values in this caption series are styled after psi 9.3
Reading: psi 22
